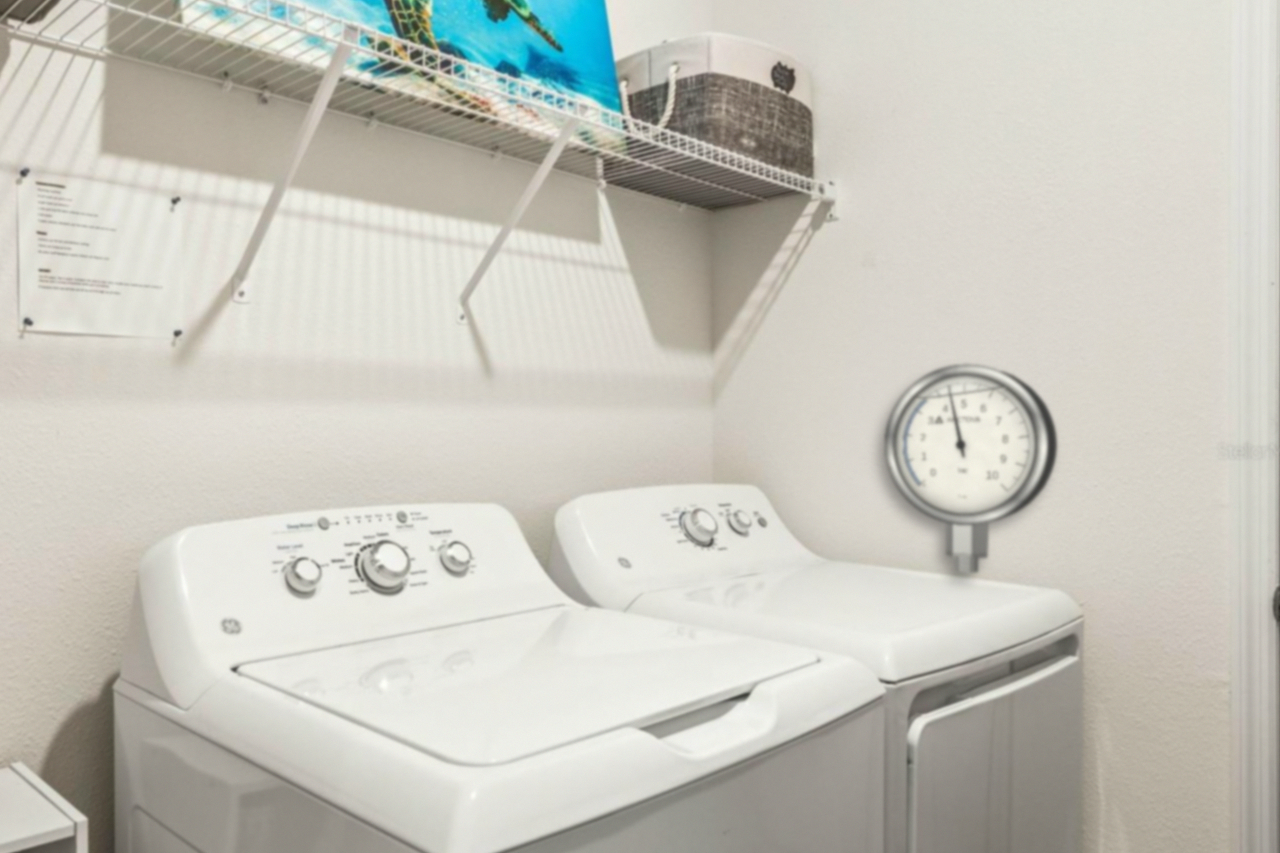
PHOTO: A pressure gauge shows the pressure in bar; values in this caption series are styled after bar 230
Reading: bar 4.5
